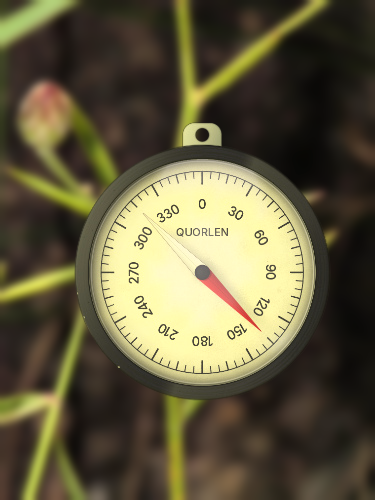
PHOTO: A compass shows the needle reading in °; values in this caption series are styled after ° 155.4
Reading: ° 135
